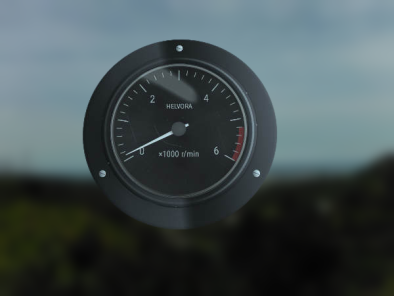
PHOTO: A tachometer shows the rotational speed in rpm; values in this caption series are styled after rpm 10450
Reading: rpm 100
